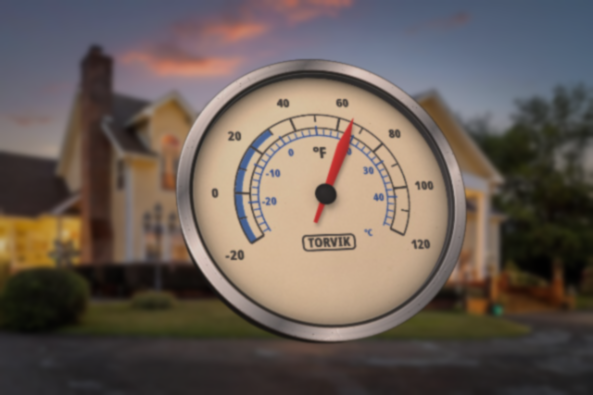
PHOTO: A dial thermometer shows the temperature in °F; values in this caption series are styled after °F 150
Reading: °F 65
